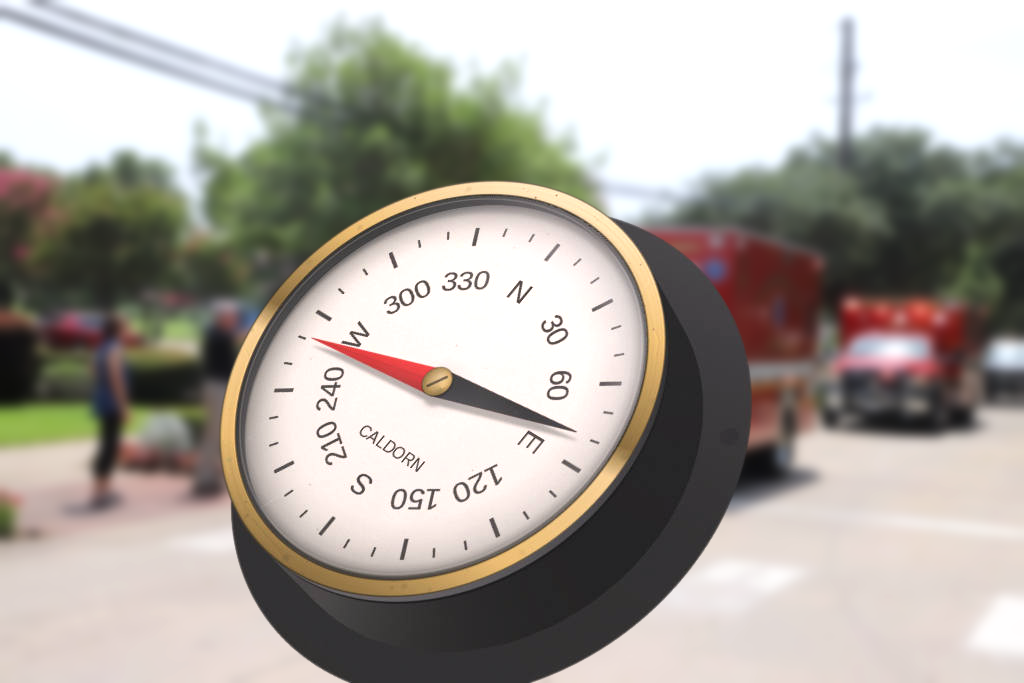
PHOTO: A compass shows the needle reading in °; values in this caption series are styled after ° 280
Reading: ° 260
